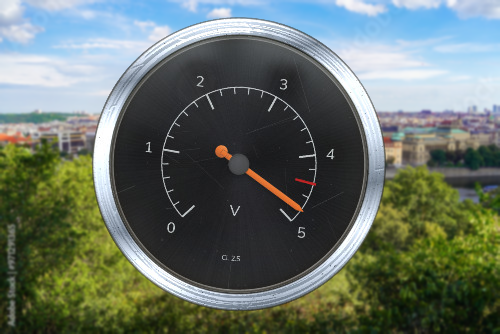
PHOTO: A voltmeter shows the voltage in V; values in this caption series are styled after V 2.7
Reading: V 4.8
